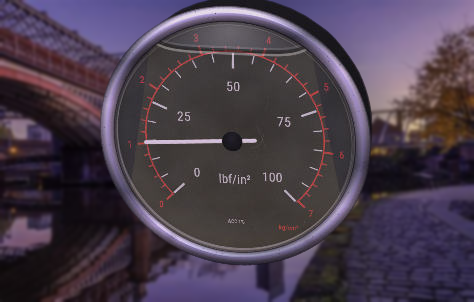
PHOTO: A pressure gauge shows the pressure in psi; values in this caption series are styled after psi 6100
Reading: psi 15
